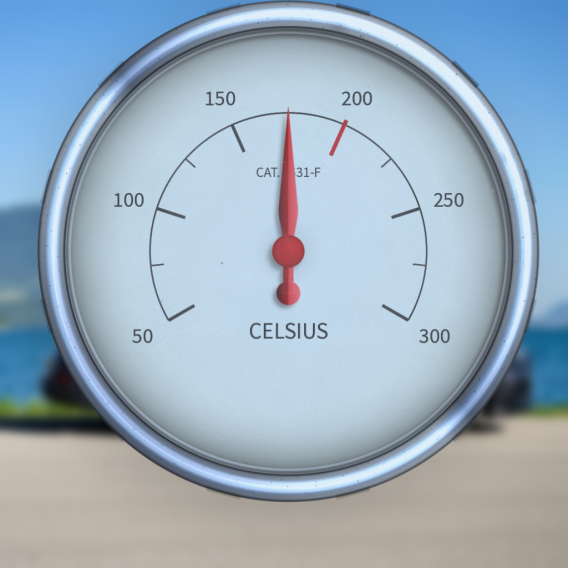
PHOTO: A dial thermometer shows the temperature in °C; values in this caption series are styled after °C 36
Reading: °C 175
